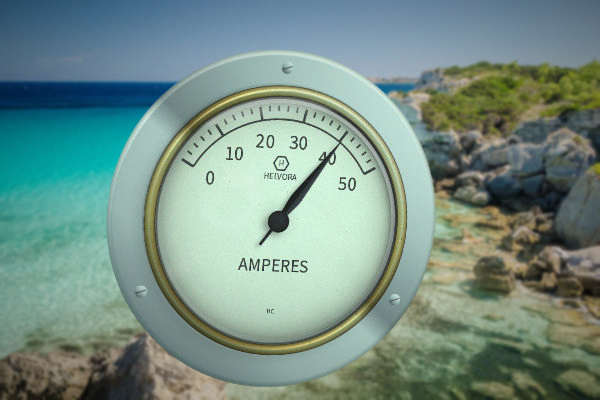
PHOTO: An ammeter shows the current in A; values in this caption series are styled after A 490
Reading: A 40
